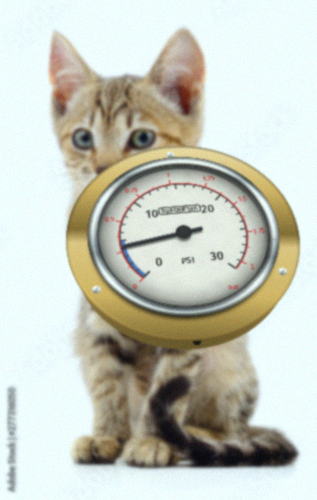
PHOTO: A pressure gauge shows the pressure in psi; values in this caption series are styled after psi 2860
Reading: psi 4
